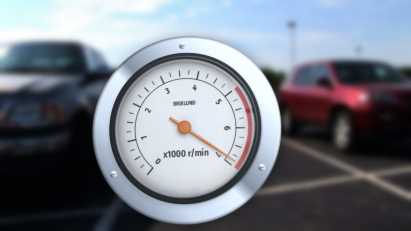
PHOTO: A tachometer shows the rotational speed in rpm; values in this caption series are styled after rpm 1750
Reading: rpm 6875
